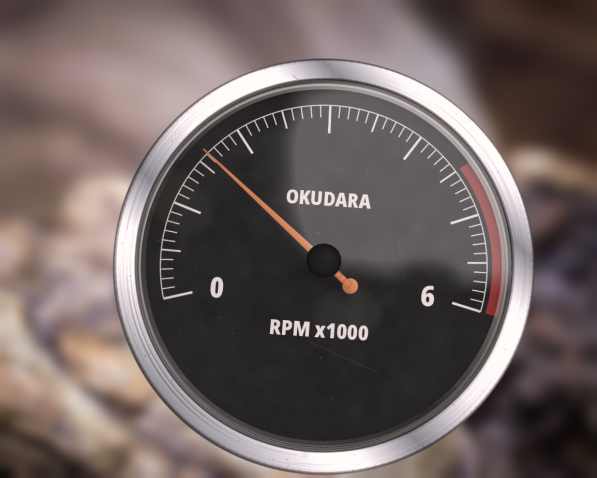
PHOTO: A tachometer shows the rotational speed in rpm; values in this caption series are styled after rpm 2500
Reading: rpm 1600
